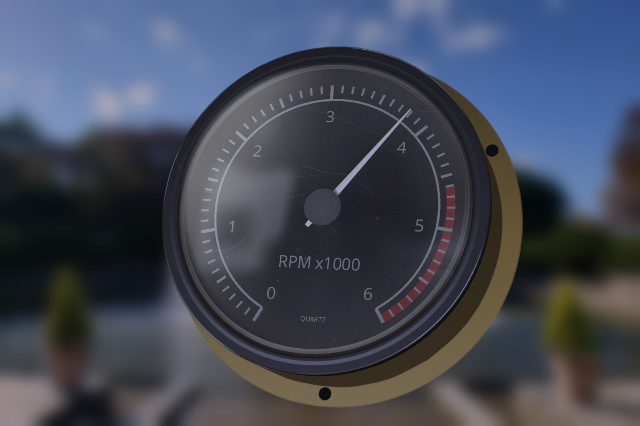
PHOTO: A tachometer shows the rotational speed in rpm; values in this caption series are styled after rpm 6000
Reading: rpm 3800
